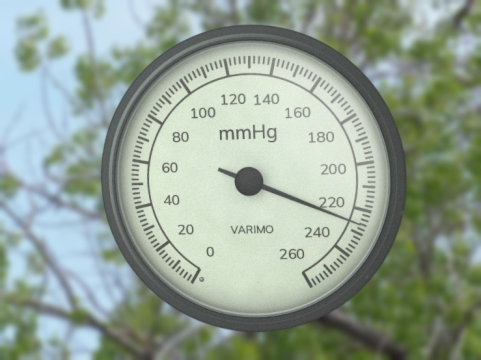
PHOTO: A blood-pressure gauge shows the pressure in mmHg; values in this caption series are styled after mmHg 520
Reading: mmHg 226
